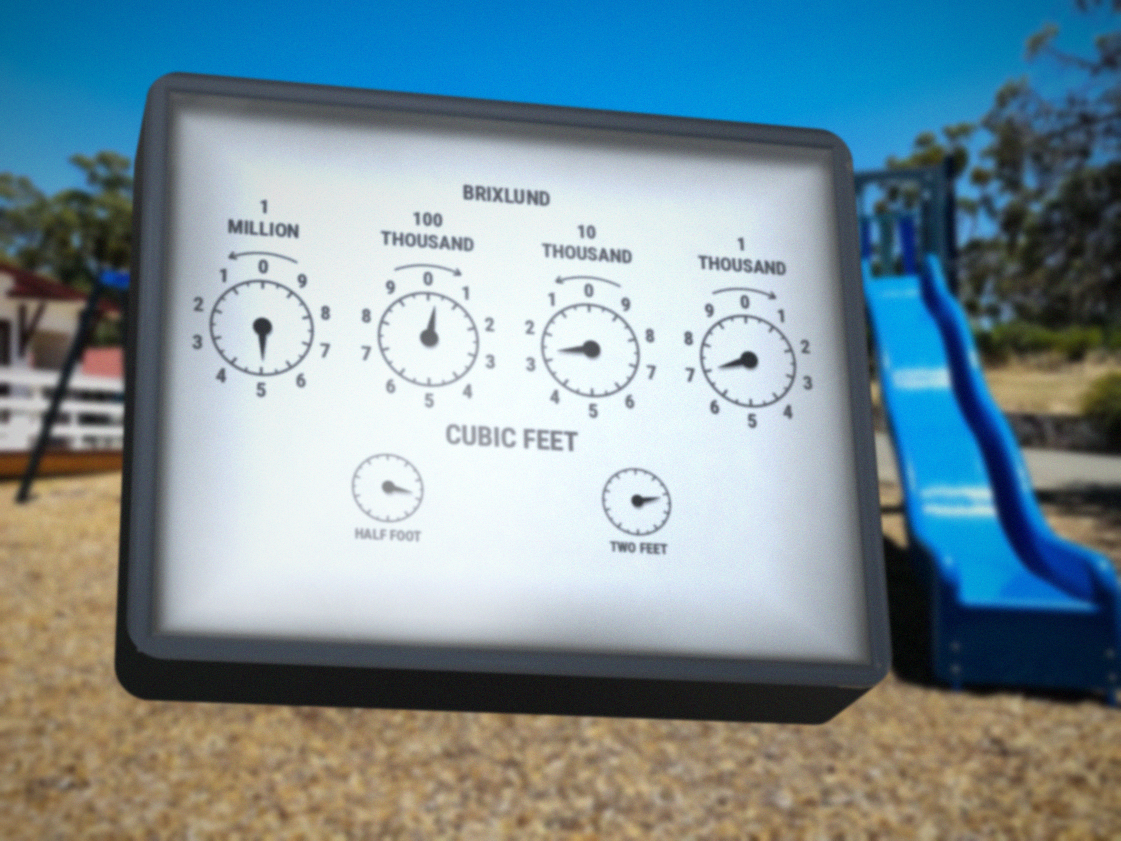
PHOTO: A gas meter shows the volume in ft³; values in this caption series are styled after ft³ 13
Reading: ft³ 502700
